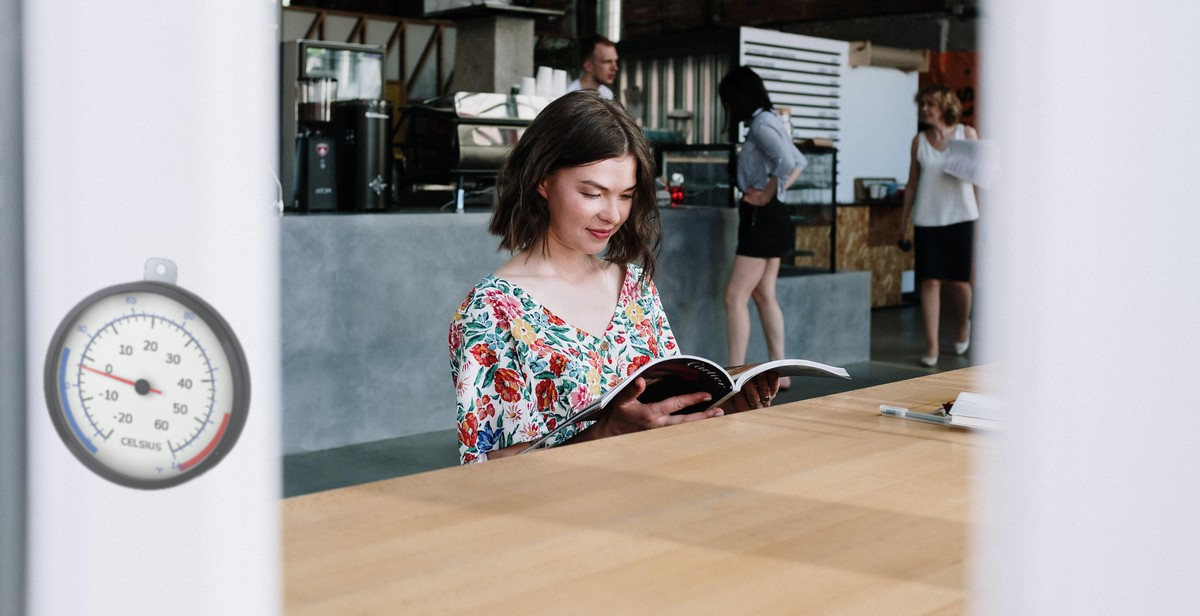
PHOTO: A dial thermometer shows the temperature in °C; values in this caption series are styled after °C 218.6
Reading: °C -2
